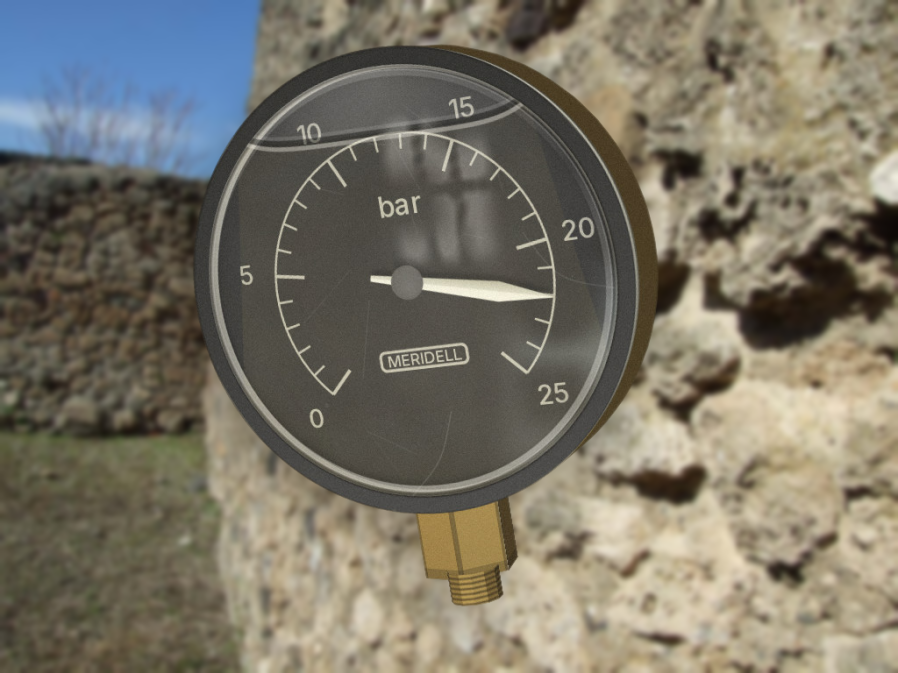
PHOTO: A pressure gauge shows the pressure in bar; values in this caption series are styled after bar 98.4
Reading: bar 22
